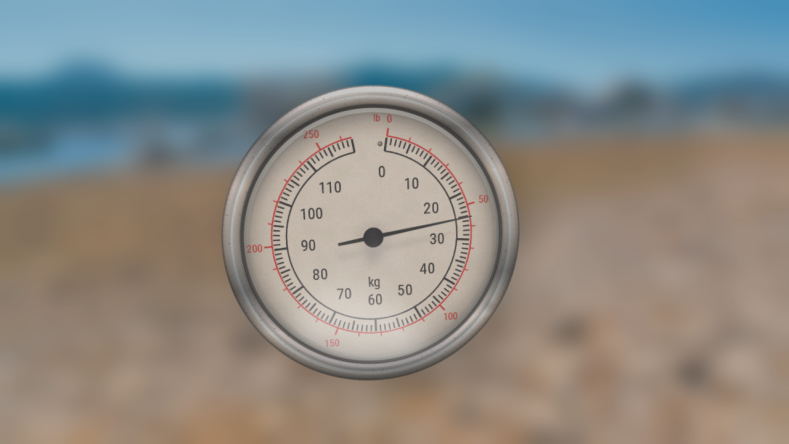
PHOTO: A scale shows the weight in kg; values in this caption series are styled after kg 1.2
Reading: kg 25
